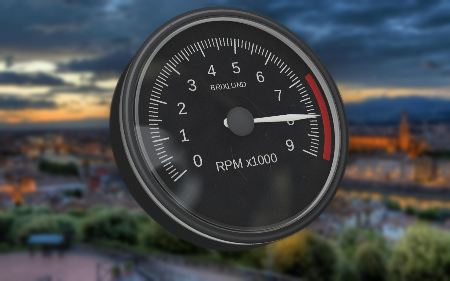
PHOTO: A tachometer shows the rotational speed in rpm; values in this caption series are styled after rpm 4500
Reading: rpm 8000
